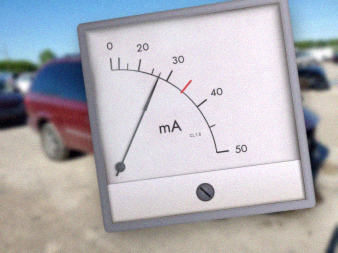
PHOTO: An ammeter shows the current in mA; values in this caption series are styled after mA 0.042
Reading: mA 27.5
